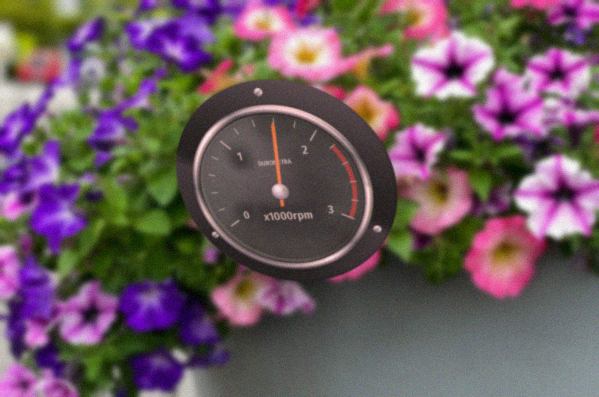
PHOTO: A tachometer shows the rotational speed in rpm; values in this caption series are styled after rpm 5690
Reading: rpm 1600
